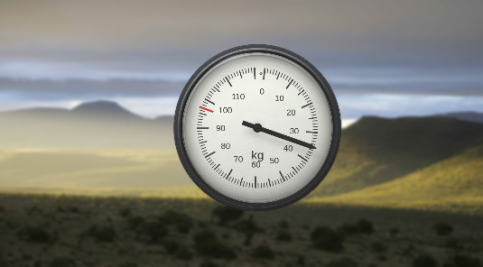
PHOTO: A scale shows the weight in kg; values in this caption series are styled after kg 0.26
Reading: kg 35
